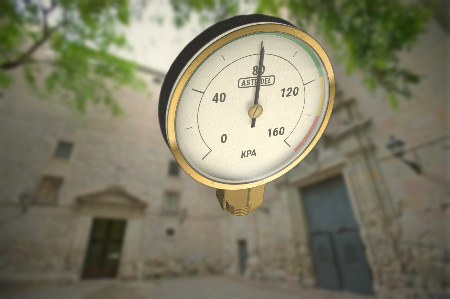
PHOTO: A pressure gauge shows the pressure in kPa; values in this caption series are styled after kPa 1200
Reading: kPa 80
